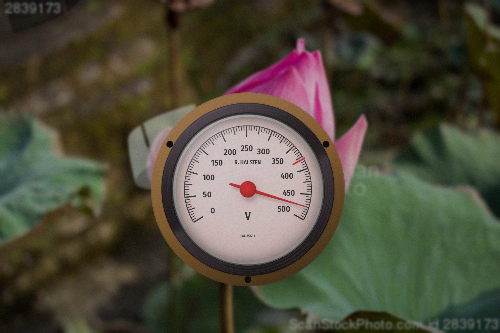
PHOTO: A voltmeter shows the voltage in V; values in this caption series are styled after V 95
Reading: V 475
